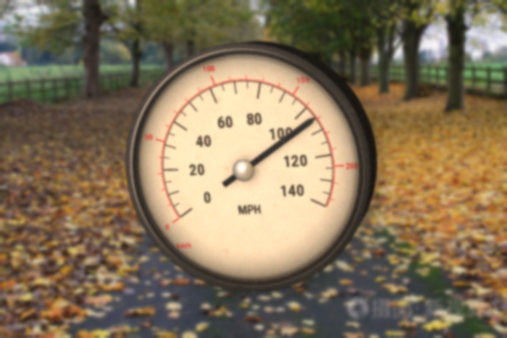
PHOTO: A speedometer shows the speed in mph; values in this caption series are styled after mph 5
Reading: mph 105
